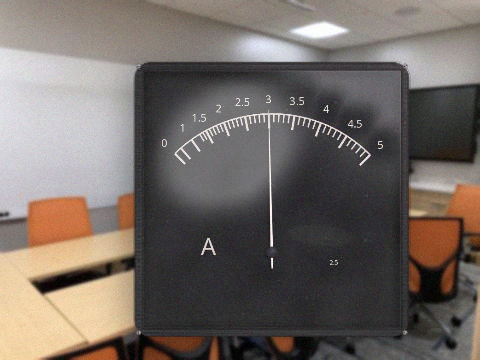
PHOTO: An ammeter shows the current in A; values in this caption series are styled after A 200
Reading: A 3
